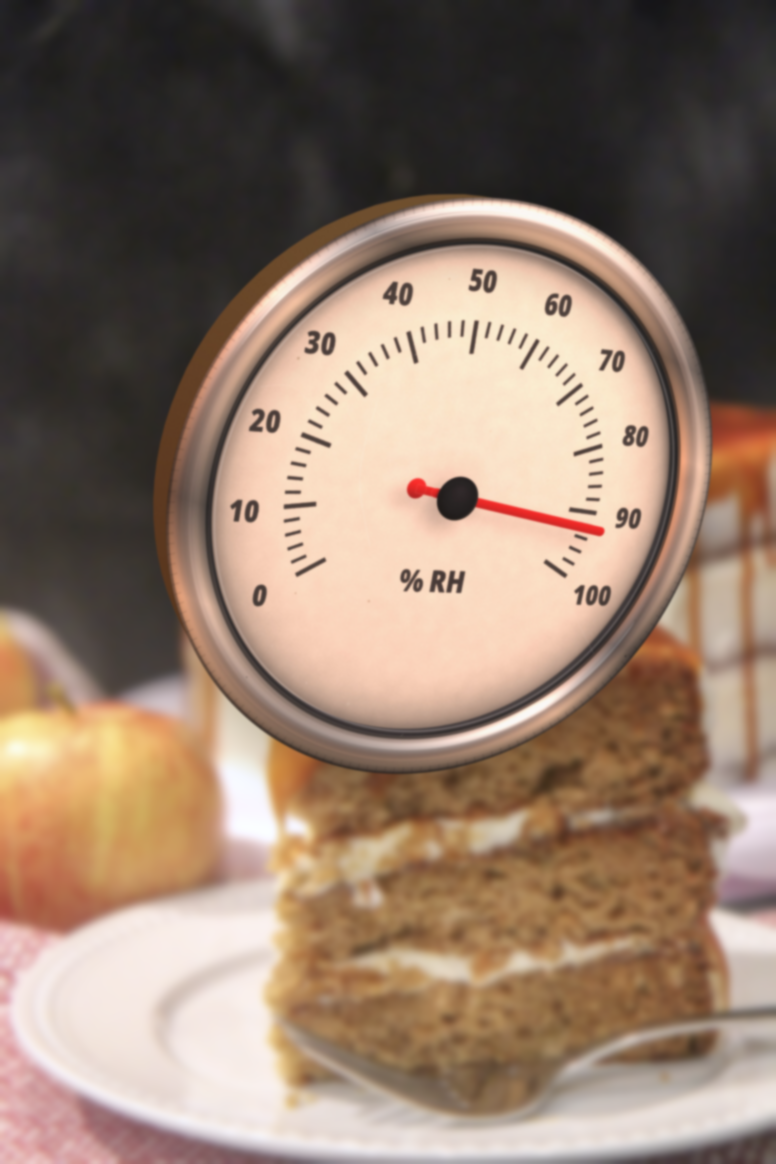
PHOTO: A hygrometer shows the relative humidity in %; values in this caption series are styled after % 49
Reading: % 92
